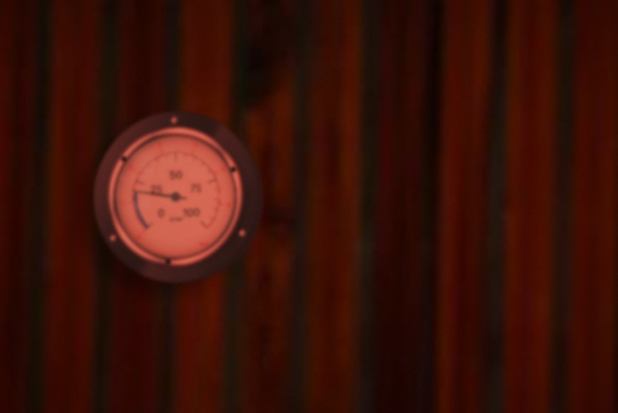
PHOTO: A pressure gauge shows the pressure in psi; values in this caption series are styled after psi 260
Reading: psi 20
